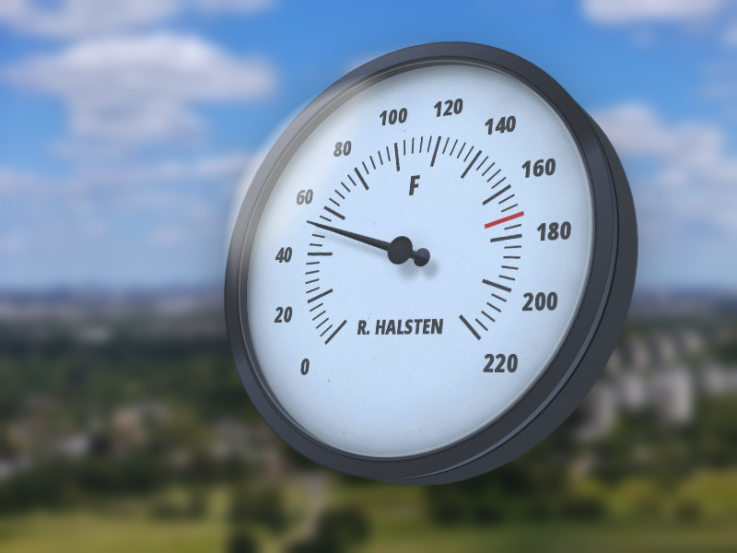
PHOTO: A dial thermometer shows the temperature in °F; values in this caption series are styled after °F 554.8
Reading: °F 52
